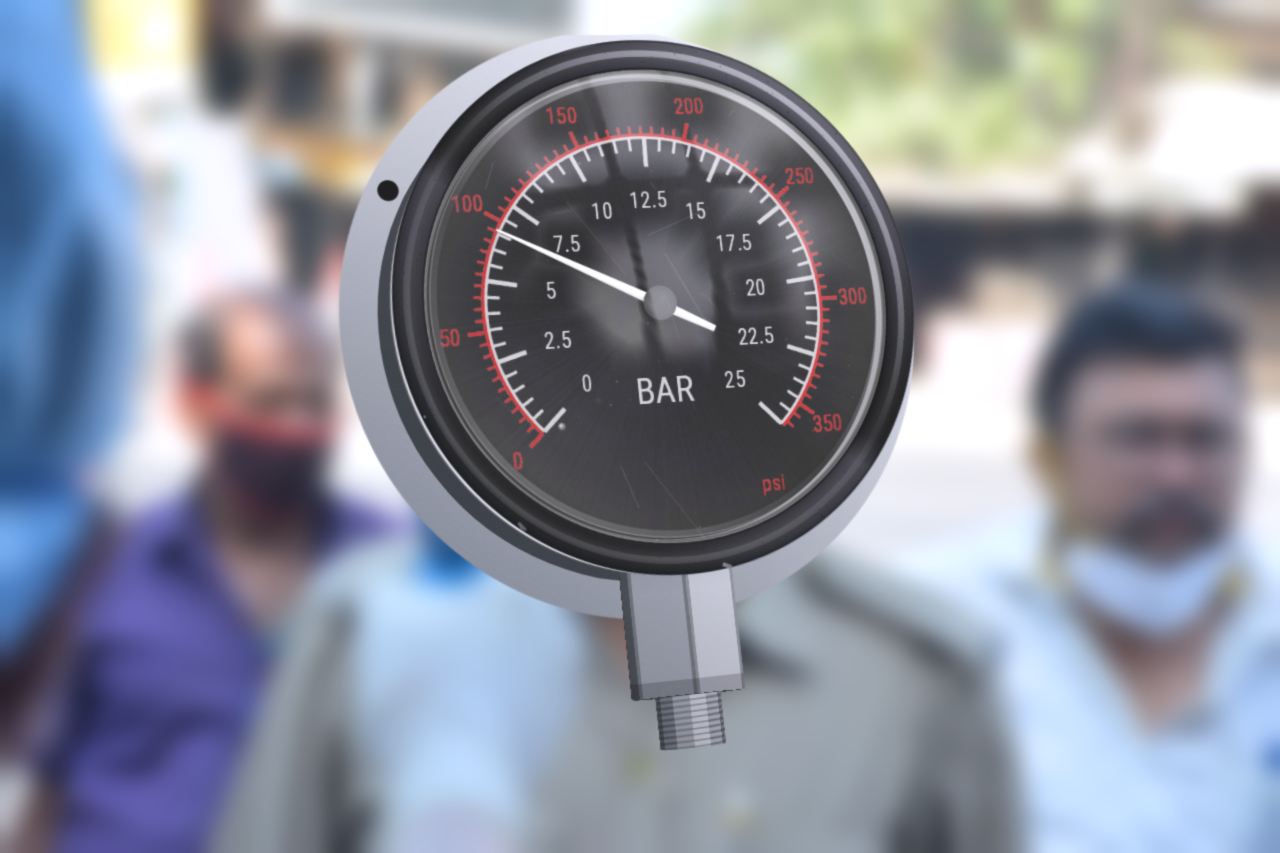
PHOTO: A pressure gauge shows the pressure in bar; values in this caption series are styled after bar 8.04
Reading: bar 6.5
